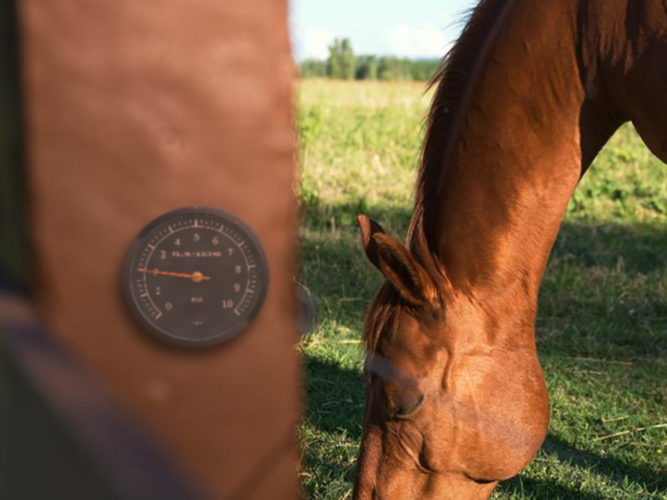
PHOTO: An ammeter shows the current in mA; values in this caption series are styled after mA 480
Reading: mA 2
